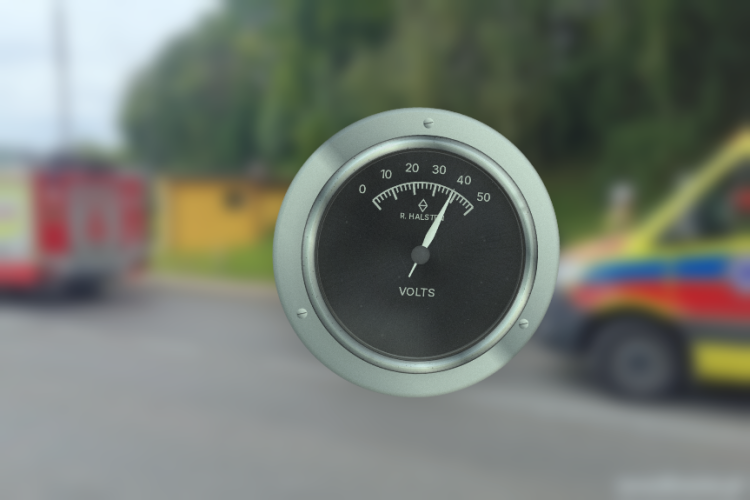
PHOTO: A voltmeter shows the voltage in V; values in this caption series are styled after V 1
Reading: V 38
